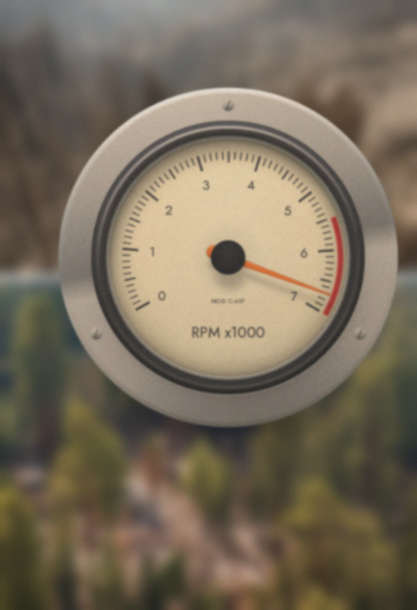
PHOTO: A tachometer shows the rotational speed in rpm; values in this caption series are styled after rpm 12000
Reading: rpm 6700
